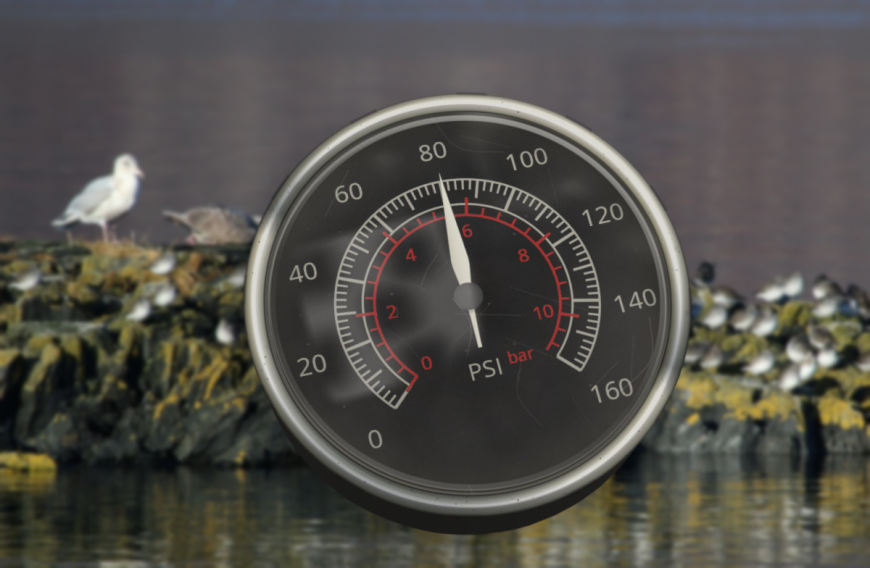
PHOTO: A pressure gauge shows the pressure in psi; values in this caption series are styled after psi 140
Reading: psi 80
